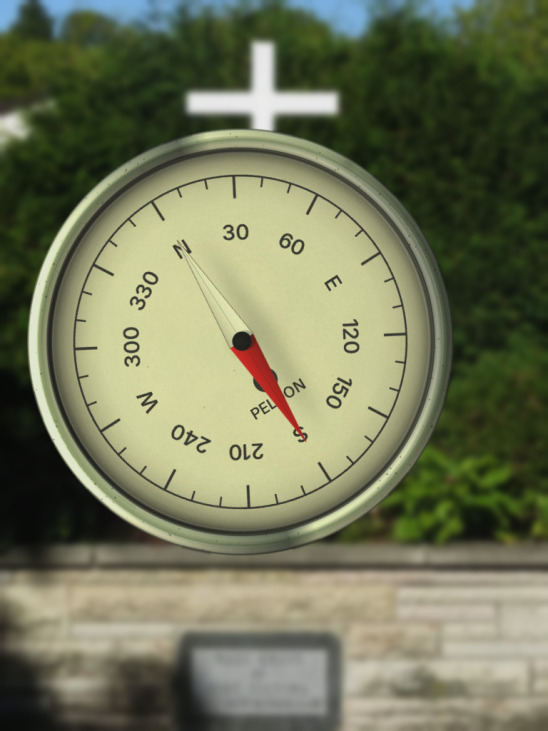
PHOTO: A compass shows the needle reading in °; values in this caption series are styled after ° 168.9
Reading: ° 180
